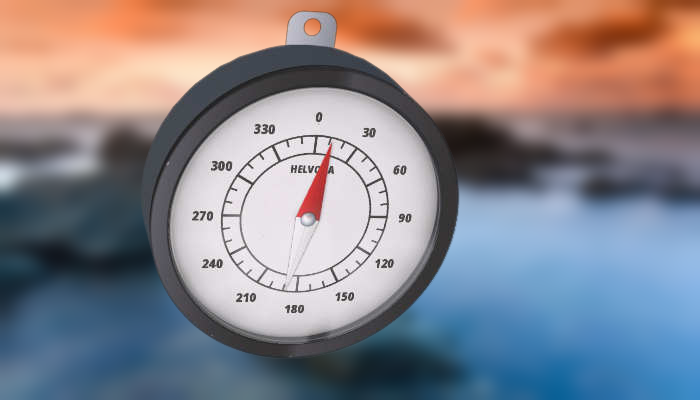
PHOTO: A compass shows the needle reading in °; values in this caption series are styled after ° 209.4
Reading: ° 10
